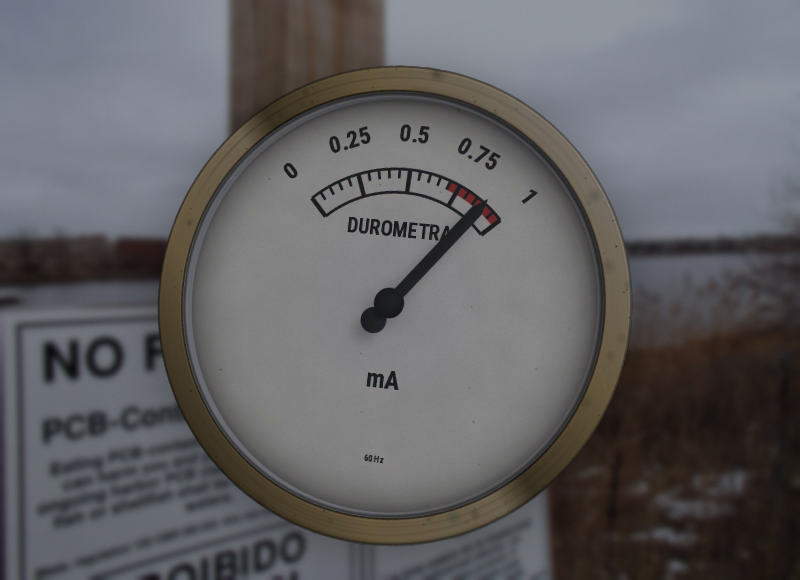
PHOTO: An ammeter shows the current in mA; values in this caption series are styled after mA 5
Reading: mA 0.9
